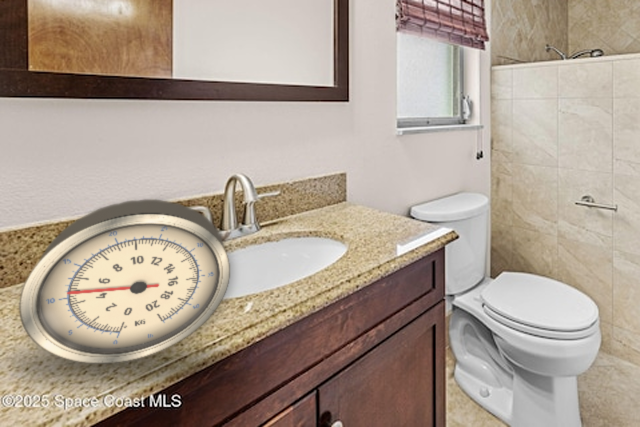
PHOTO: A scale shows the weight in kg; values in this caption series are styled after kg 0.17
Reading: kg 5
